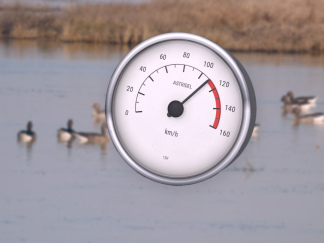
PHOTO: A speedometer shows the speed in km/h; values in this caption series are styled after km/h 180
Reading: km/h 110
